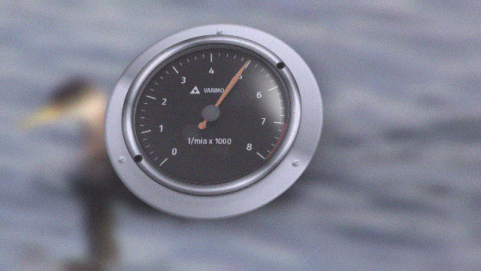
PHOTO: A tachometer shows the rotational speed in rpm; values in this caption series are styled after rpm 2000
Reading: rpm 5000
